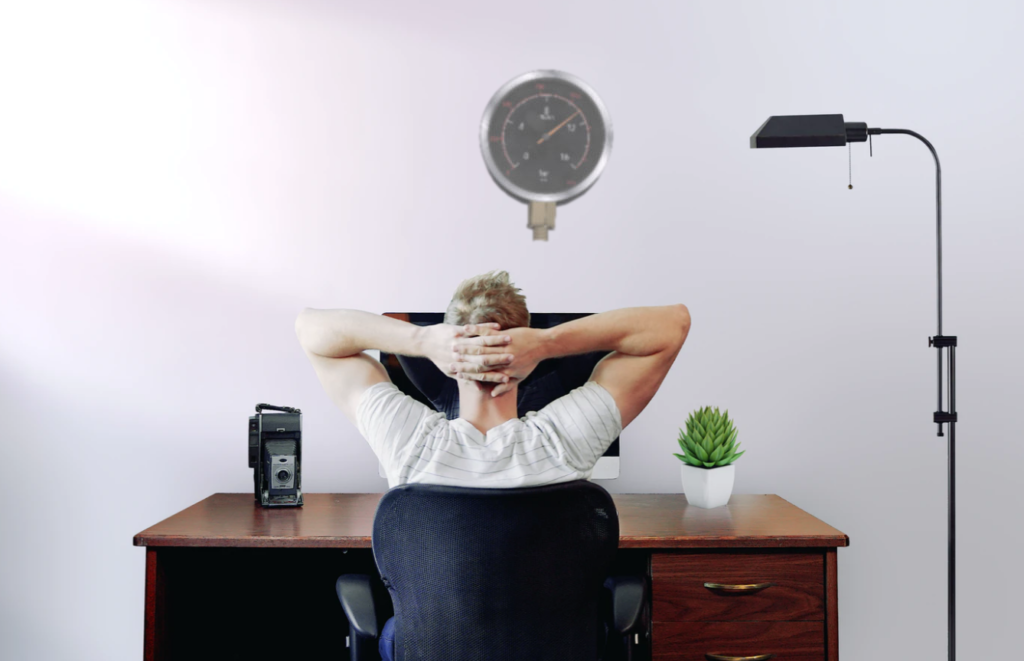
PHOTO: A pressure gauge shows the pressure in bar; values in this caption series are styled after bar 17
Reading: bar 11
